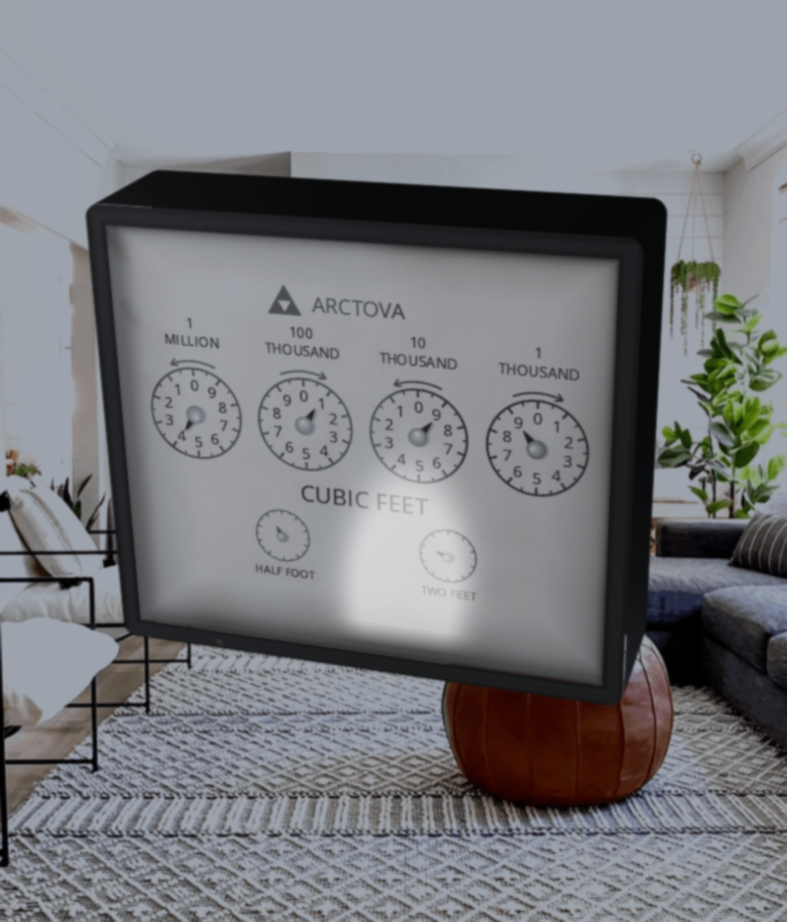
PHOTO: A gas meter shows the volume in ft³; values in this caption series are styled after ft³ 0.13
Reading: ft³ 408900
